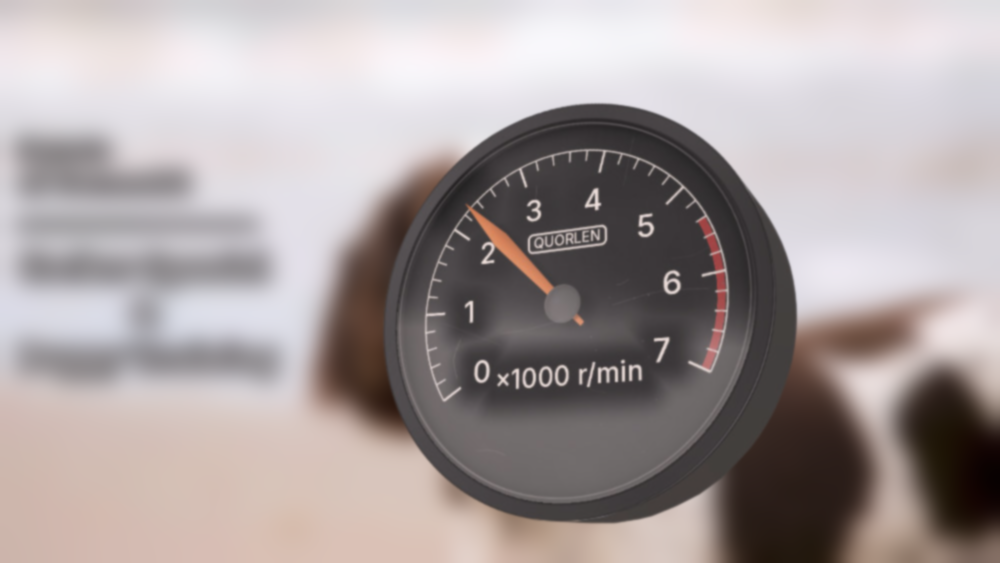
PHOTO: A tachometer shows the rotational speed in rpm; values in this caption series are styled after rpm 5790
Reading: rpm 2300
